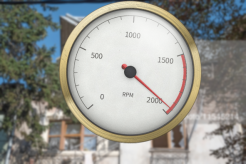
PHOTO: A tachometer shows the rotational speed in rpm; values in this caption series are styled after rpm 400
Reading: rpm 1950
